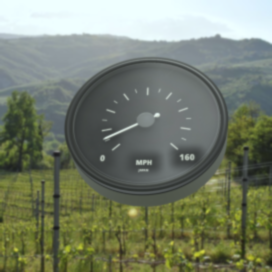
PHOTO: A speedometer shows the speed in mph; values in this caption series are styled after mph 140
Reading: mph 10
